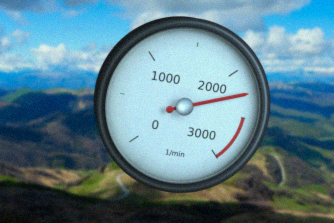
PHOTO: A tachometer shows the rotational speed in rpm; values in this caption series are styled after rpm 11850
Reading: rpm 2250
